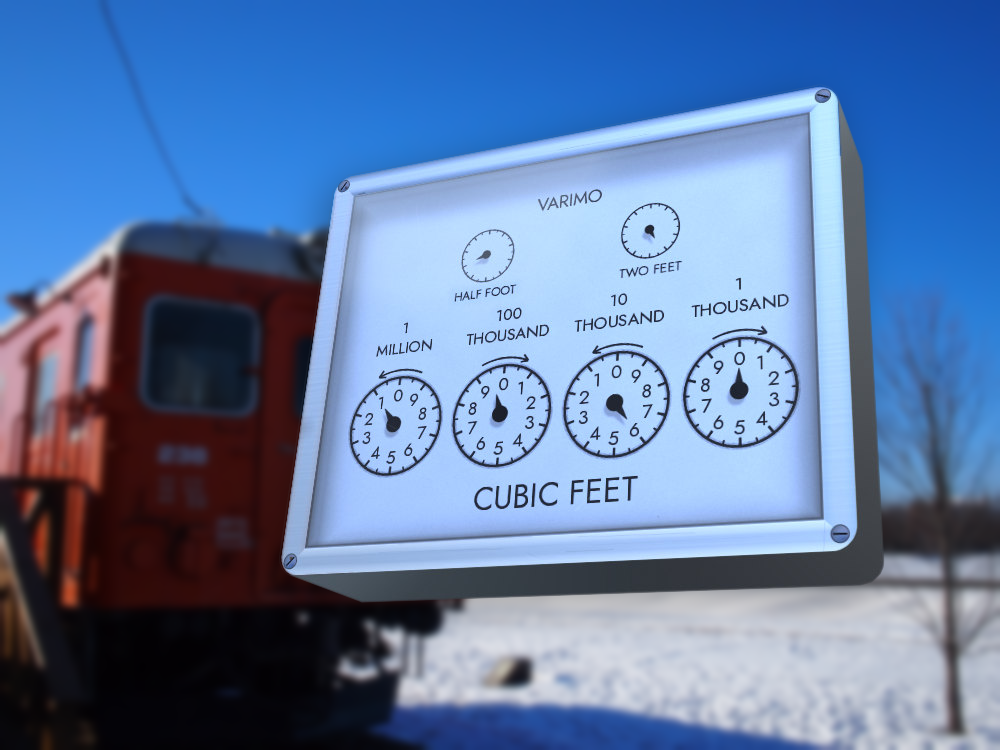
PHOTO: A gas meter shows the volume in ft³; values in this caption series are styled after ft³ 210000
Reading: ft³ 96000
